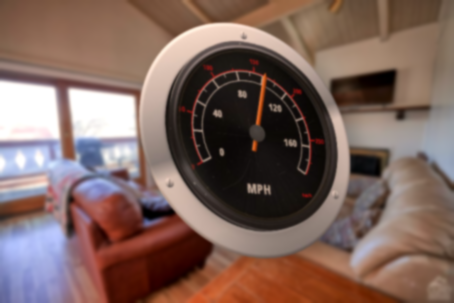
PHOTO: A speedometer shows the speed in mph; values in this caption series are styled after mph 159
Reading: mph 100
